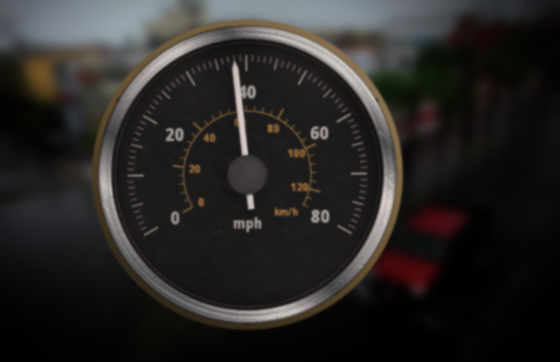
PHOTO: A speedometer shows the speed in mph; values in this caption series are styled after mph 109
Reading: mph 38
